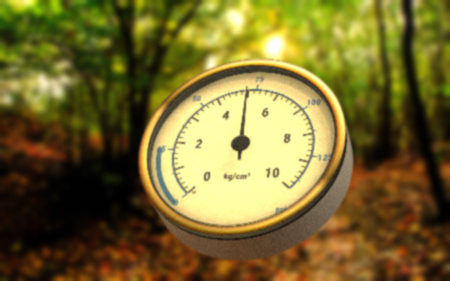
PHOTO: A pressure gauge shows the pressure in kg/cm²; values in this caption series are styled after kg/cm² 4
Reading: kg/cm² 5
